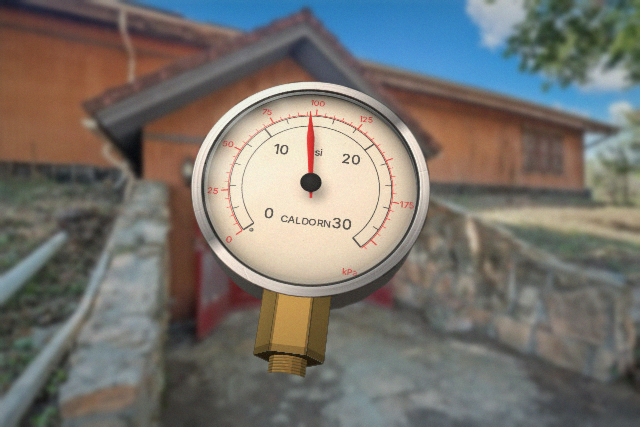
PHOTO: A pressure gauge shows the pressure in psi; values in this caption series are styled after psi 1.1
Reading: psi 14
